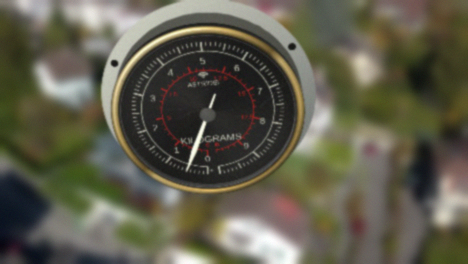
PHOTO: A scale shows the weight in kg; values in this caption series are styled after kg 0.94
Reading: kg 0.5
